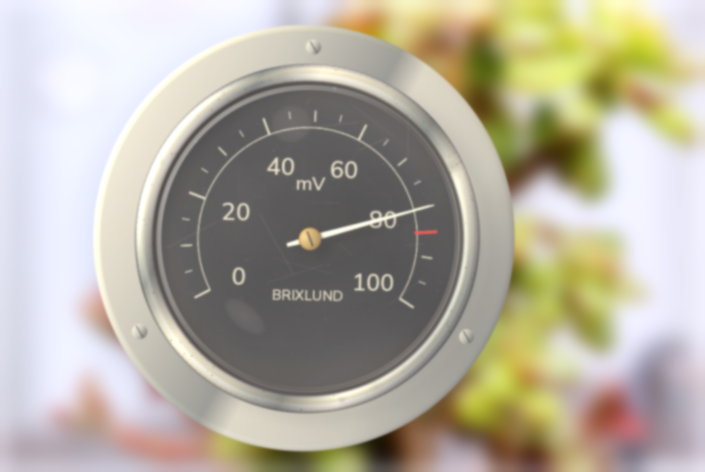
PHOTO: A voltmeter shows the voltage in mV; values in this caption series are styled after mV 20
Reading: mV 80
